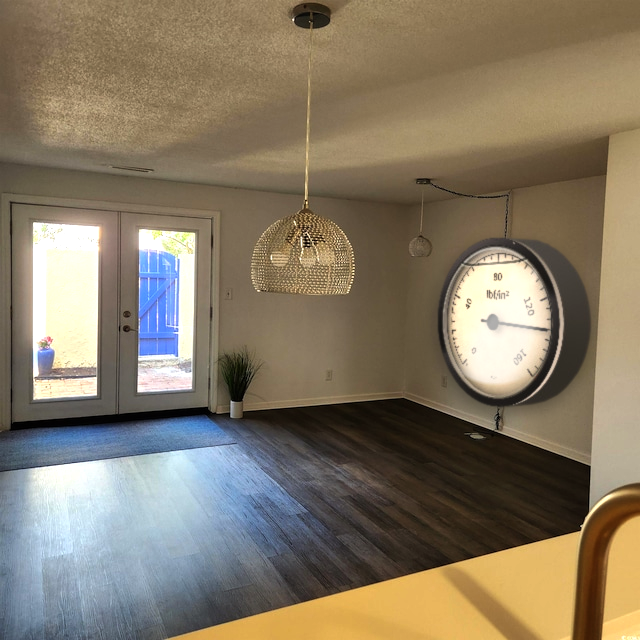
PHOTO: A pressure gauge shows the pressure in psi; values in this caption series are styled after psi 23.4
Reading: psi 135
